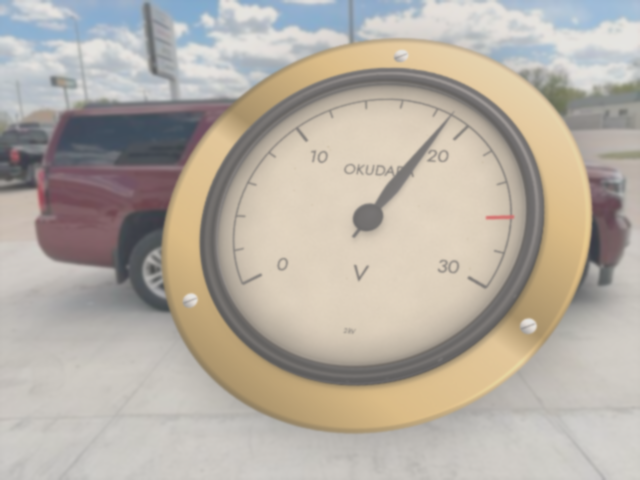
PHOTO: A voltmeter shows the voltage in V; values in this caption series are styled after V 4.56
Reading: V 19
